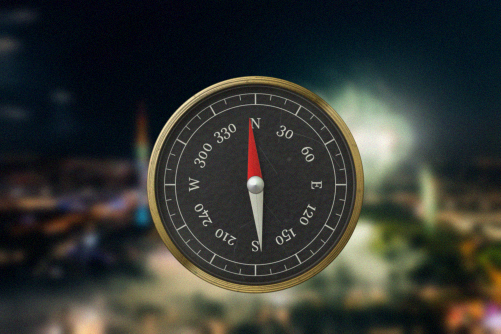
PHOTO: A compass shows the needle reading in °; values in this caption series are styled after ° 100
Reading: ° 355
